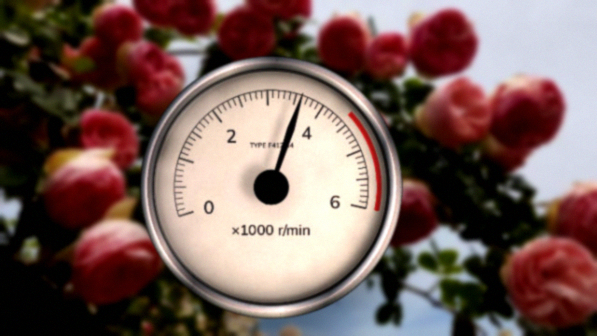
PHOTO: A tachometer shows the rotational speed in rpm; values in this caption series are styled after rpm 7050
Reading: rpm 3600
